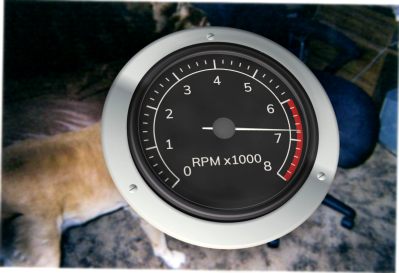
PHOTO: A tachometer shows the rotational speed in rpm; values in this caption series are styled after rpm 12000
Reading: rpm 6800
